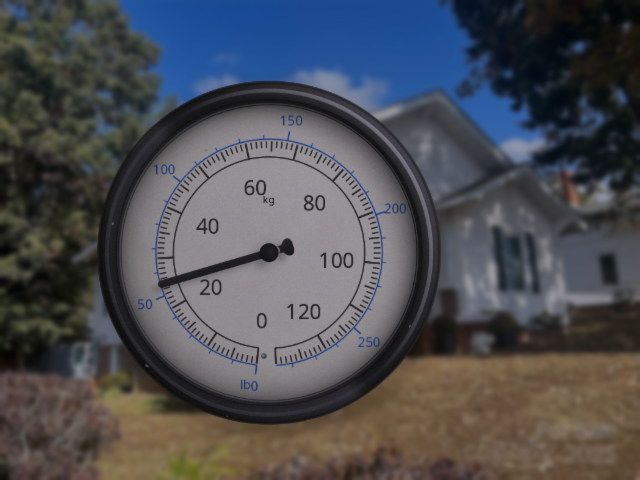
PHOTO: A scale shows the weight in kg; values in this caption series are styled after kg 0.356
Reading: kg 25
